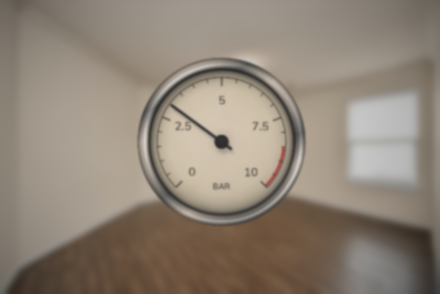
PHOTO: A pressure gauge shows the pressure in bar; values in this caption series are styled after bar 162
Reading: bar 3
